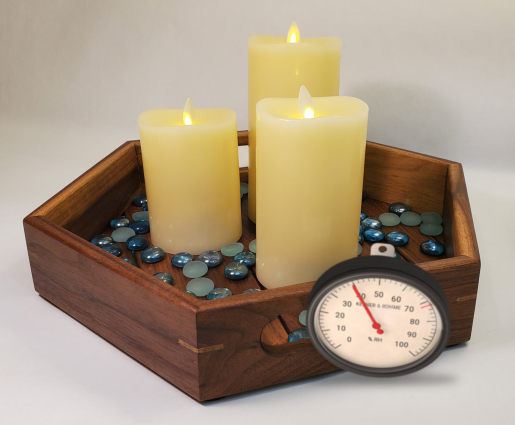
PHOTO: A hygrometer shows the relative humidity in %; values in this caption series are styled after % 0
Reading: % 40
